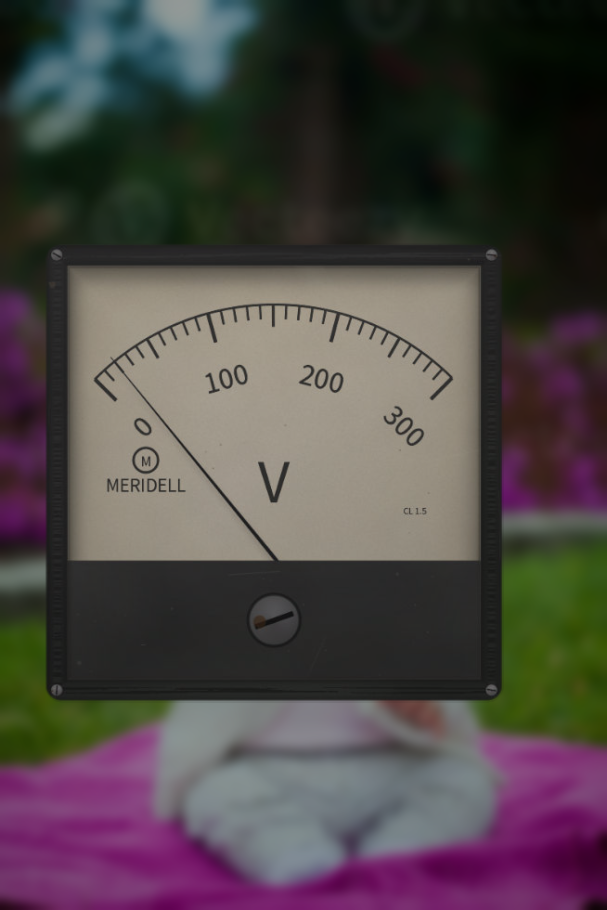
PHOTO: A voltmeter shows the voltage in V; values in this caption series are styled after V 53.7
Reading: V 20
